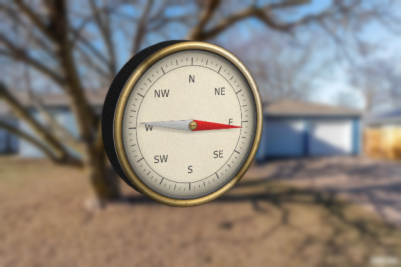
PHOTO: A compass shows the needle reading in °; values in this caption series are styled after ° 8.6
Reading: ° 95
